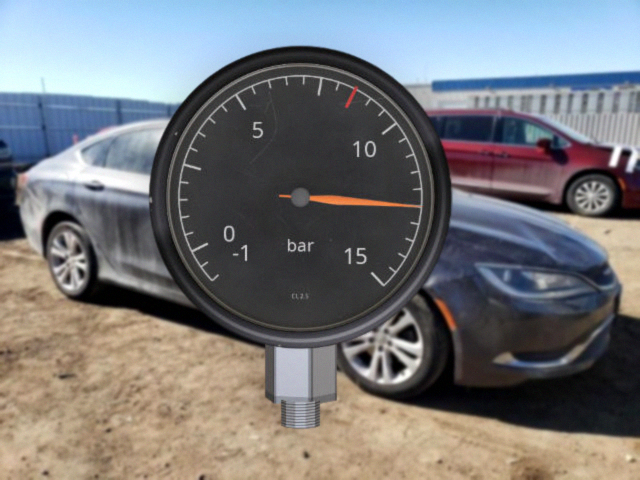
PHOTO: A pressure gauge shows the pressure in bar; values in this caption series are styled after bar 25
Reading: bar 12.5
